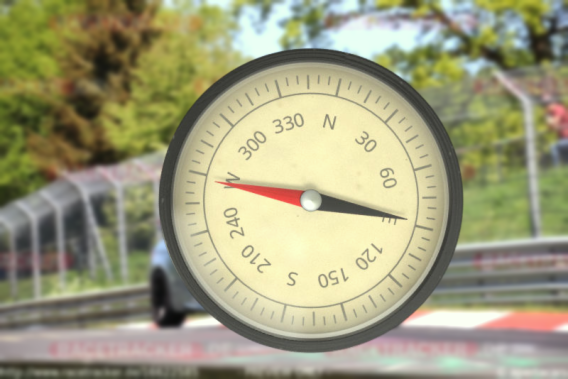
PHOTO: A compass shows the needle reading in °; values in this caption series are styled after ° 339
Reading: ° 267.5
